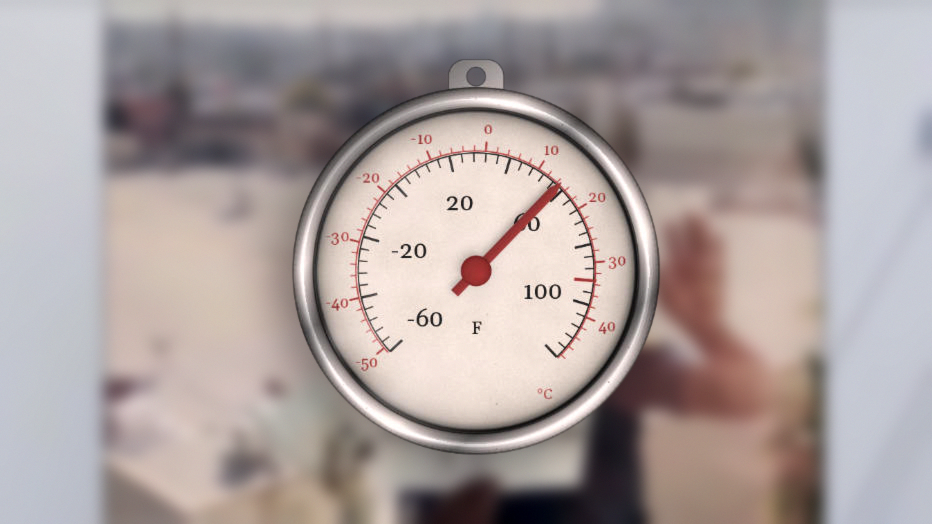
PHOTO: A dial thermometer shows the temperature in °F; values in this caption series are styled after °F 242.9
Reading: °F 58
